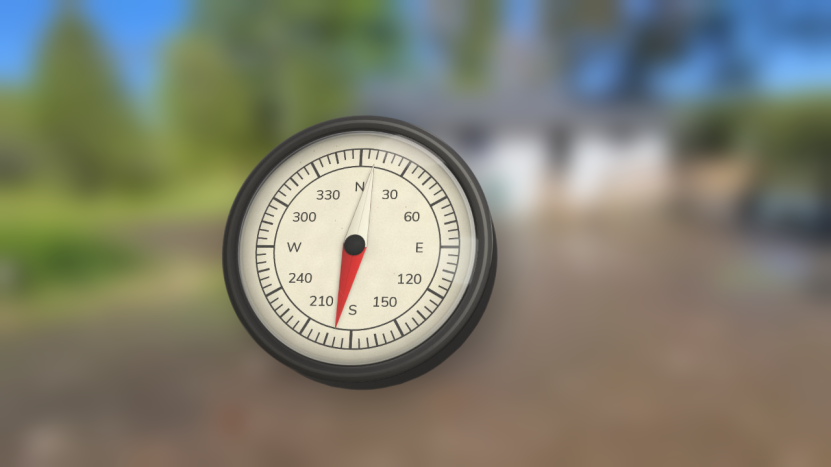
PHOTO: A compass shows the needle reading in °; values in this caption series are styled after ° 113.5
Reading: ° 190
